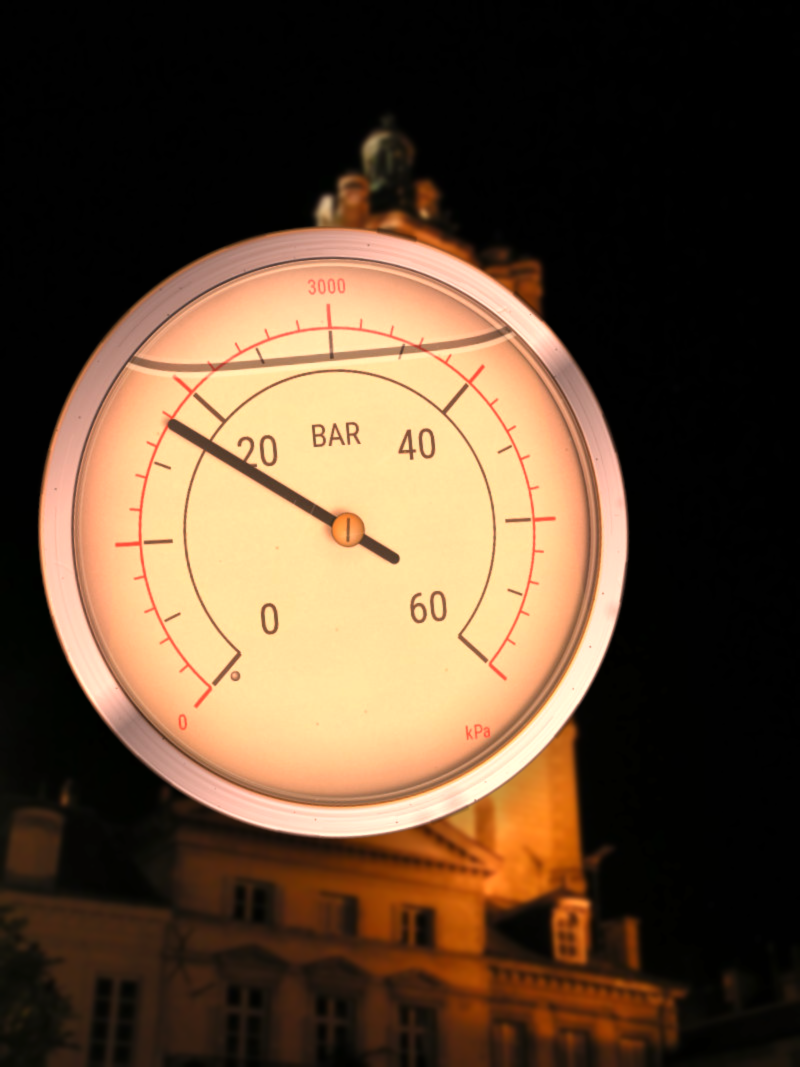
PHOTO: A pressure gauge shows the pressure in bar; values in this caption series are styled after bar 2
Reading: bar 17.5
